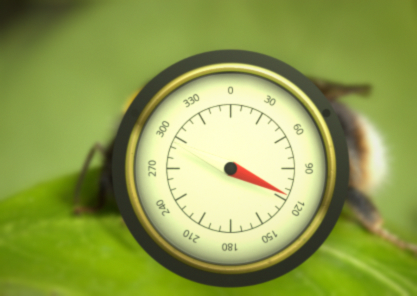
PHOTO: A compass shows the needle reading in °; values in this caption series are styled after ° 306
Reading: ° 115
